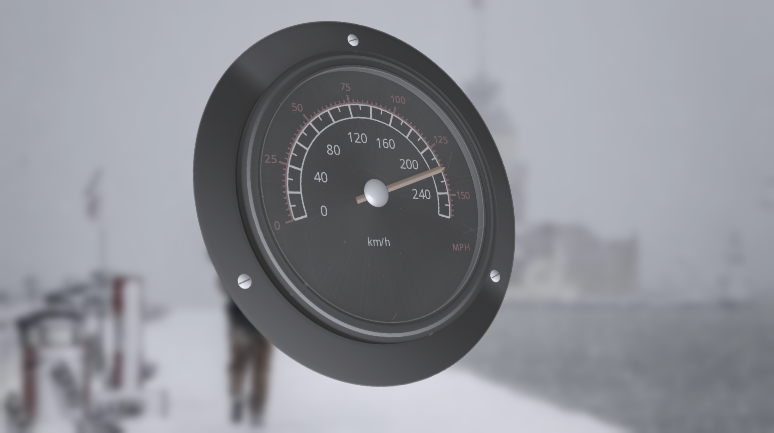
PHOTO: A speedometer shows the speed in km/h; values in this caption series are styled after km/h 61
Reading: km/h 220
